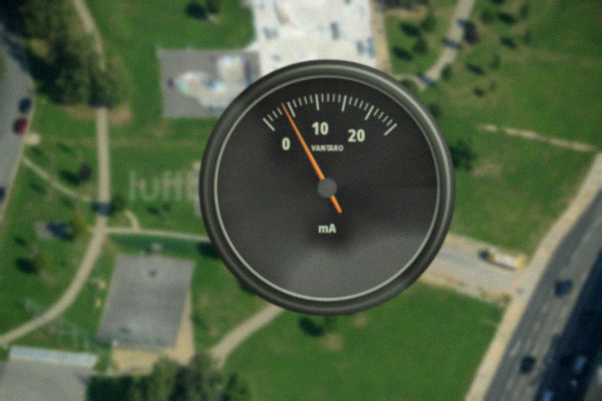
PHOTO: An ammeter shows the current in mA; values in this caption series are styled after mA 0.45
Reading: mA 4
